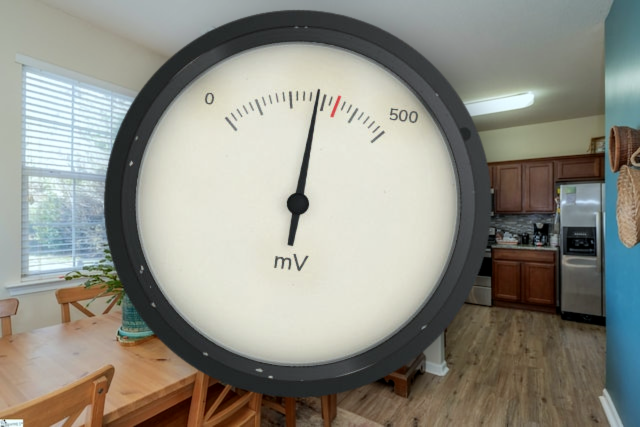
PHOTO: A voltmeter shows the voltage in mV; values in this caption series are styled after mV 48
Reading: mV 280
